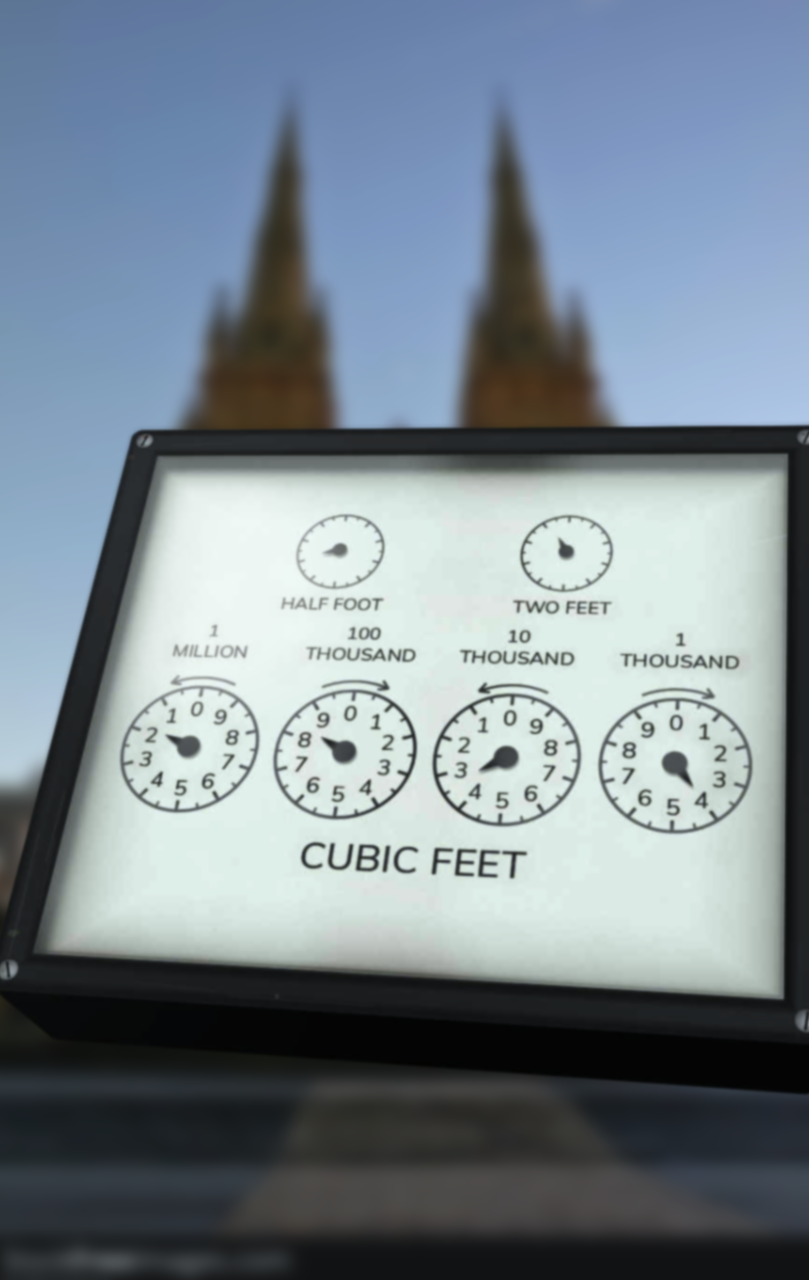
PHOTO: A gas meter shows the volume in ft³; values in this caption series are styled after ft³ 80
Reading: ft³ 183400
